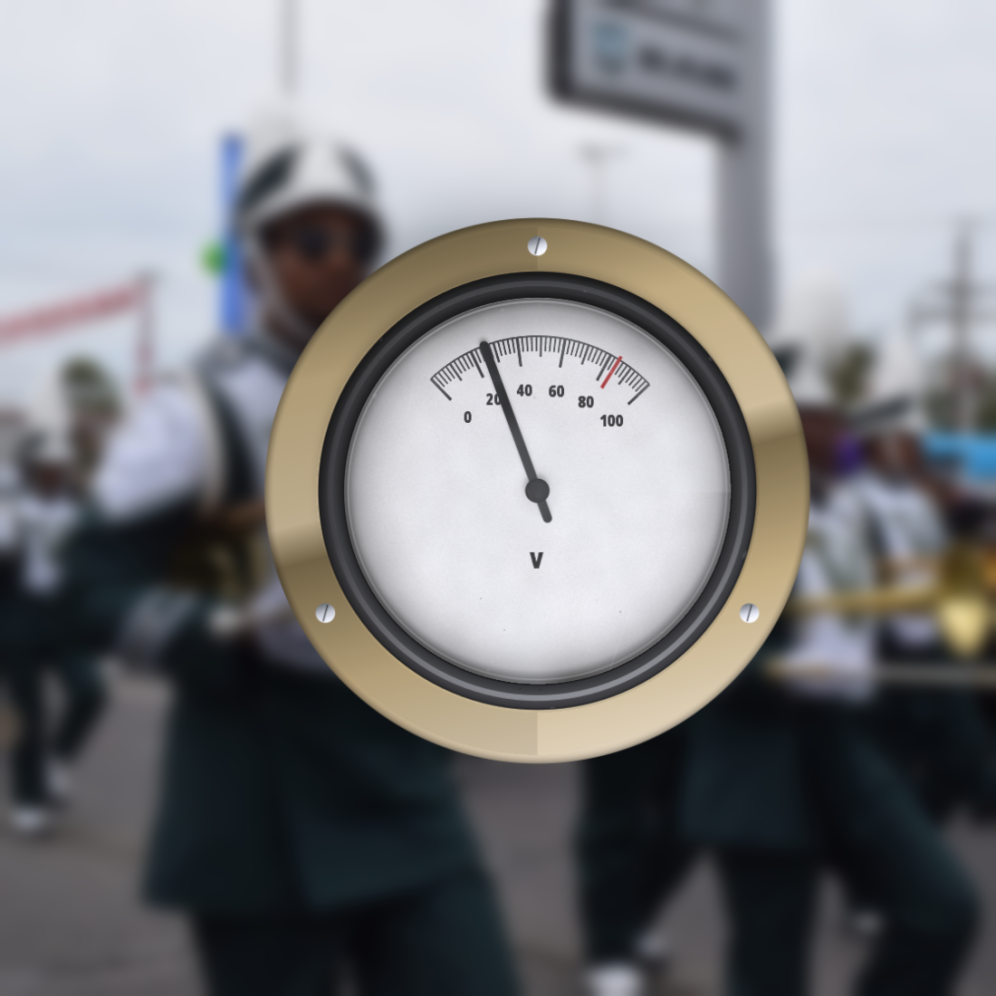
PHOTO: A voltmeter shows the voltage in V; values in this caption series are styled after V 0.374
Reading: V 26
